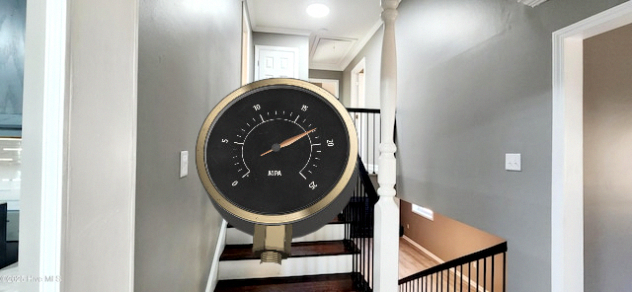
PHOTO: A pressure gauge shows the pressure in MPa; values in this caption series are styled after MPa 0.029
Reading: MPa 18
